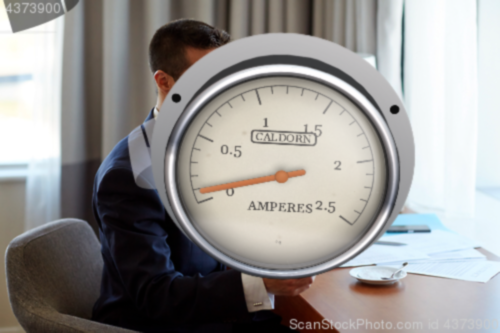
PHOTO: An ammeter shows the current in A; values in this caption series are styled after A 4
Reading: A 0.1
